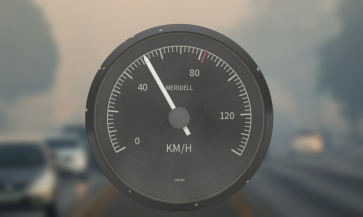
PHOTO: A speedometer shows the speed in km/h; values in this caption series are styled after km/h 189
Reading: km/h 52
